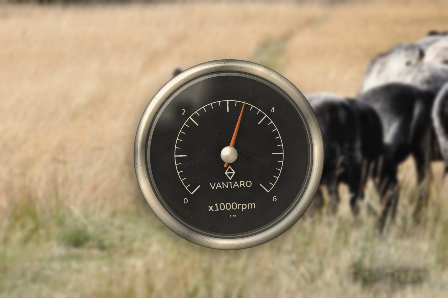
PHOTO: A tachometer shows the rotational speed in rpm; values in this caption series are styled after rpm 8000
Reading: rpm 3400
